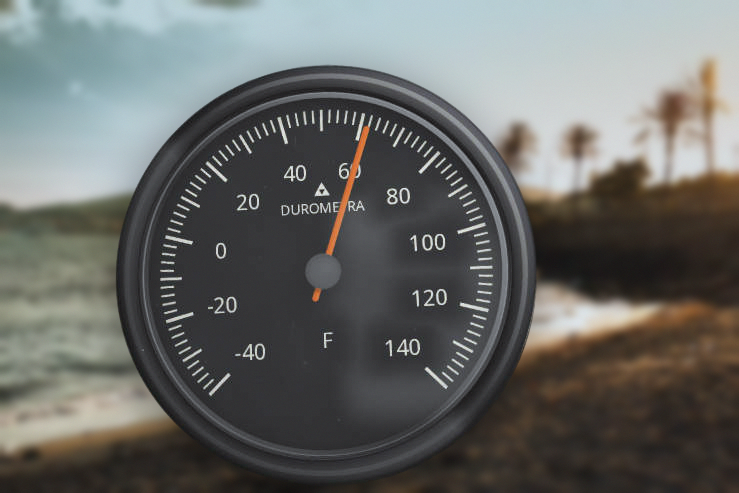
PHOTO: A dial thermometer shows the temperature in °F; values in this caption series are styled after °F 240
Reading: °F 62
